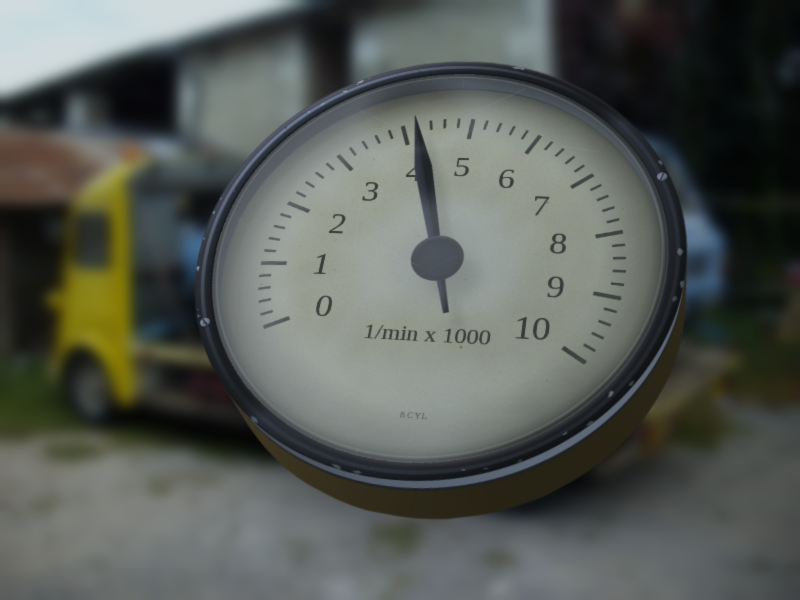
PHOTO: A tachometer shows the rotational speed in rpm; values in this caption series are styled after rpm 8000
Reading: rpm 4200
